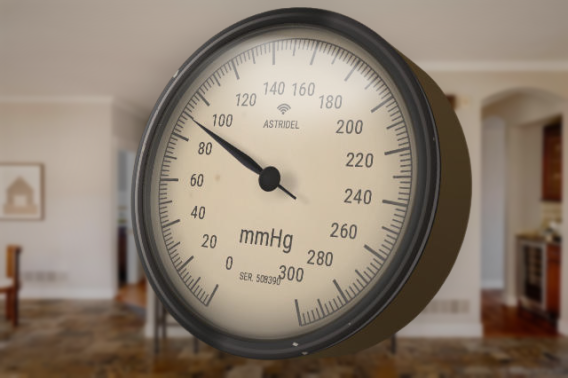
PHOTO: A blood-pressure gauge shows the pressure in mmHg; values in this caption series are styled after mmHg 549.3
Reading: mmHg 90
